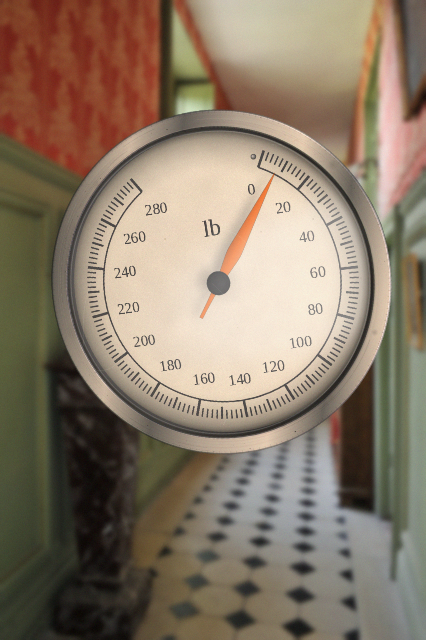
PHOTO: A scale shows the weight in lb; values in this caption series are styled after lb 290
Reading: lb 8
